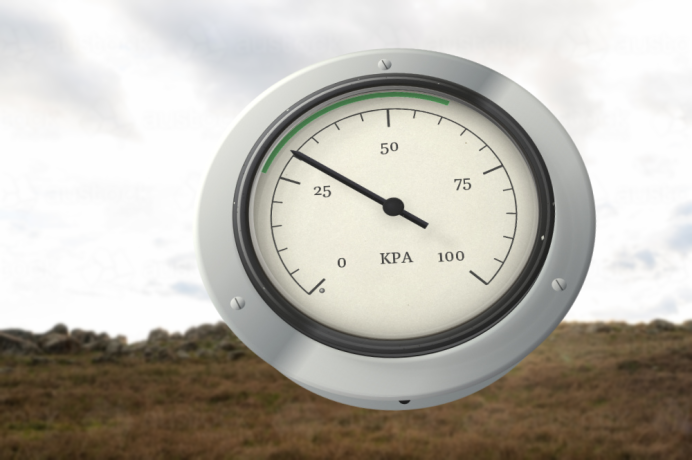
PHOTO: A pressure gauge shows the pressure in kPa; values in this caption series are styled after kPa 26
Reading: kPa 30
